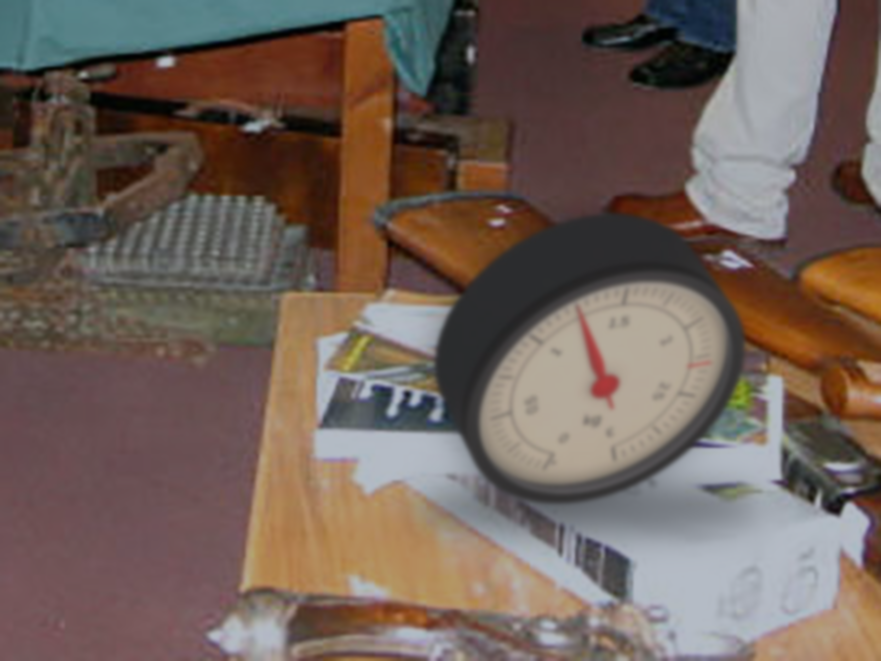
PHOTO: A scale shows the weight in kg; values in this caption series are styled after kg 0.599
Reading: kg 1.25
